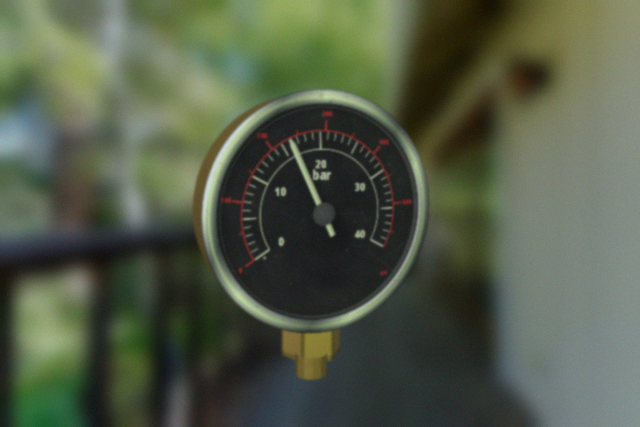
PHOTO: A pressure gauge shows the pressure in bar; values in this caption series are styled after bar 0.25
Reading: bar 16
